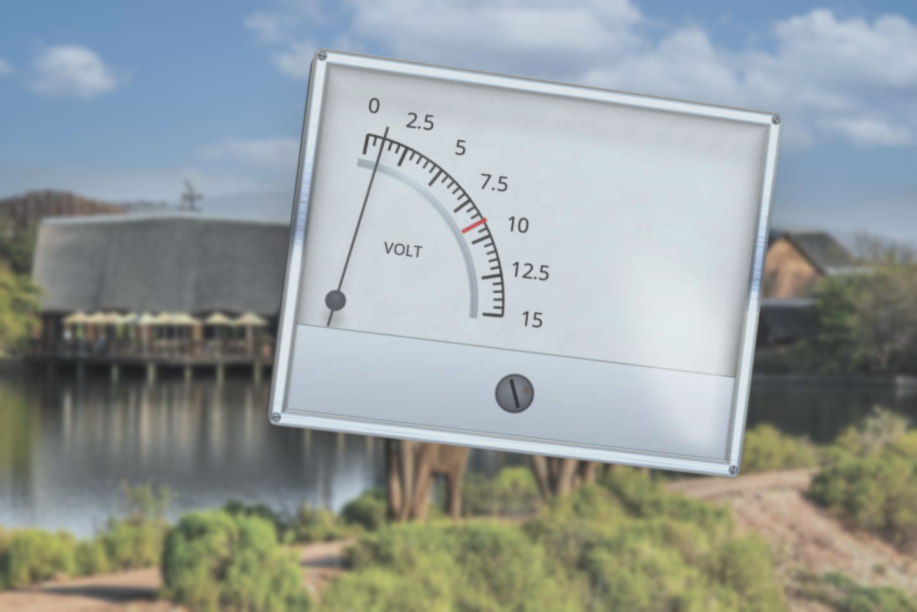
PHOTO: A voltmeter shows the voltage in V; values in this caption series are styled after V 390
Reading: V 1
